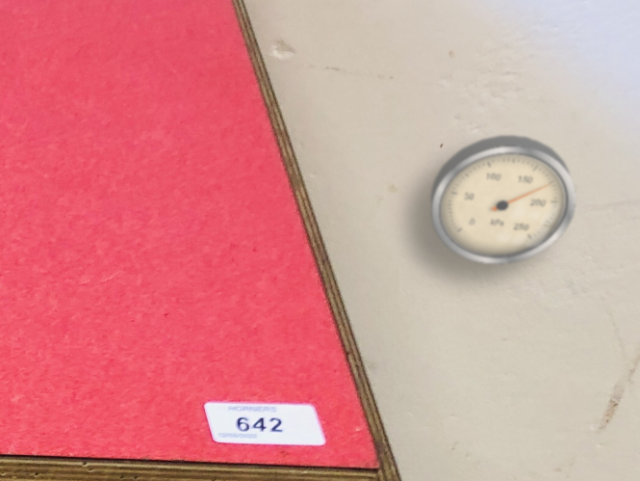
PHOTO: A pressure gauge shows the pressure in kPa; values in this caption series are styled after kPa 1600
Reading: kPa 175
